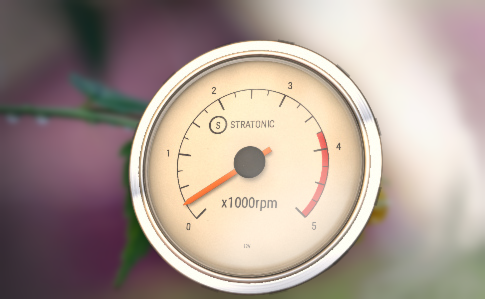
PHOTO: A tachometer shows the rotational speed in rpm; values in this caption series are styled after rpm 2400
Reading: rpm 250
